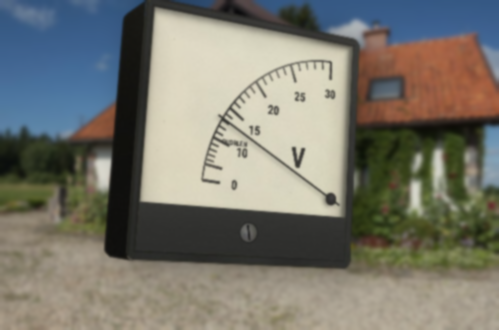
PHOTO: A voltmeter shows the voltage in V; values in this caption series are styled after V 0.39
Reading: V 13
